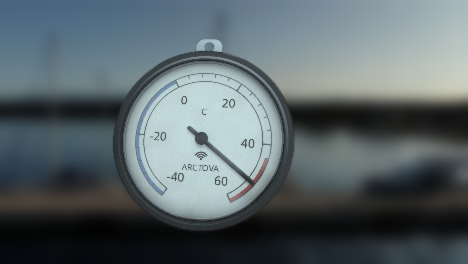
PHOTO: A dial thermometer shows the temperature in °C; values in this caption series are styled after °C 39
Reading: °C 52
